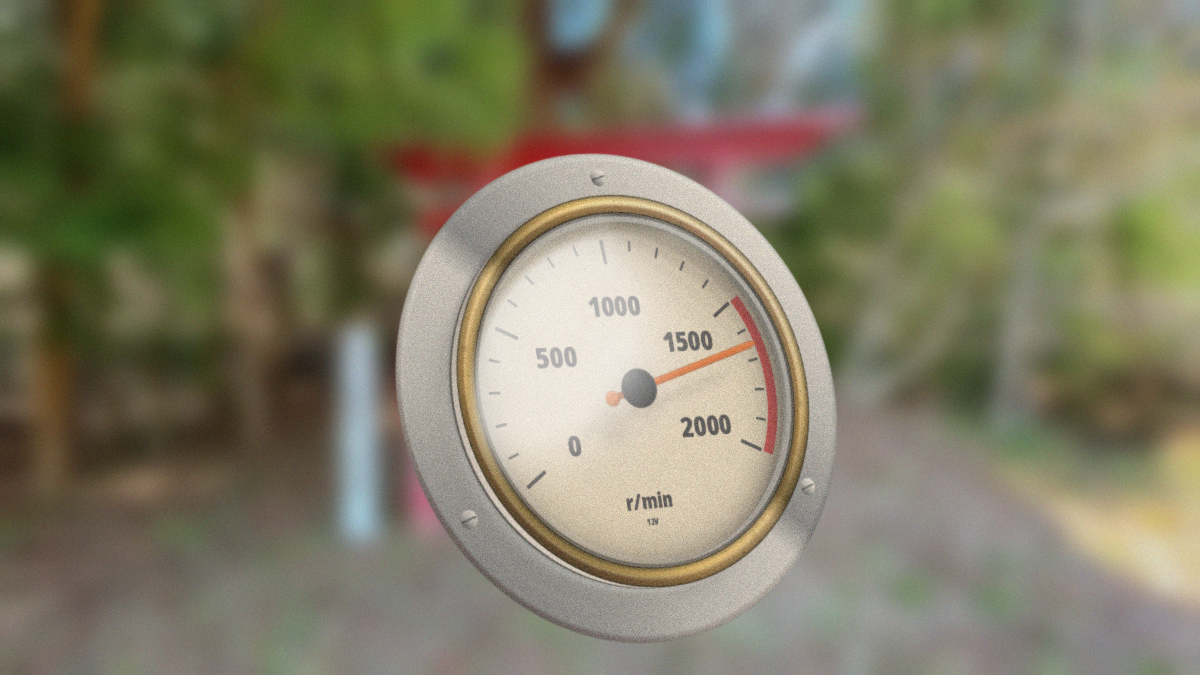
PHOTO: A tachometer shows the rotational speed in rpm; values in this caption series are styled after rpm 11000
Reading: rpm 1650
